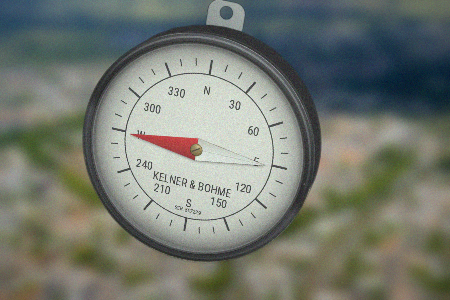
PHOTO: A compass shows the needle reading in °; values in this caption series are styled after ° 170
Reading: ° 270
